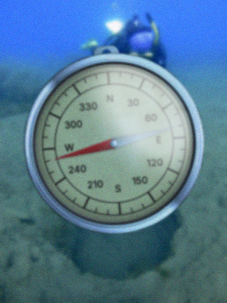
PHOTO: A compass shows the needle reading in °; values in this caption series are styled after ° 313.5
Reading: ° 260
